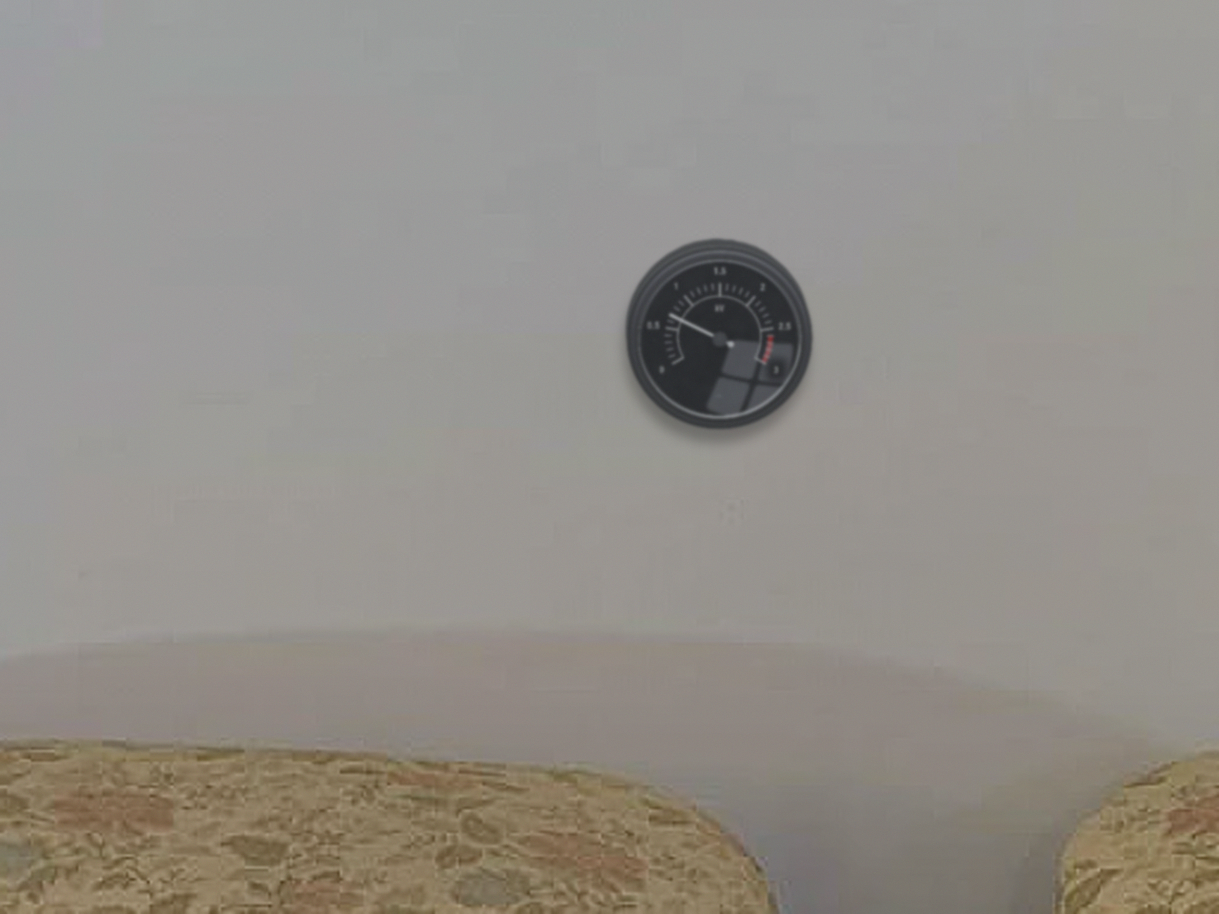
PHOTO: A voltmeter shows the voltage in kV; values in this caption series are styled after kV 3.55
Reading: kV 0.7
